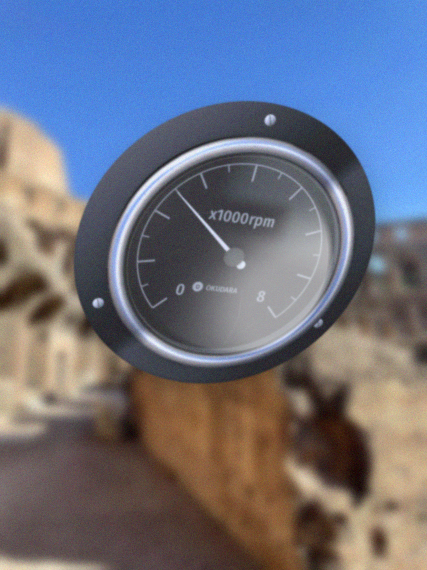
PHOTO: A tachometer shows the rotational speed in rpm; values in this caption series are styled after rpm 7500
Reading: rpm 2500
